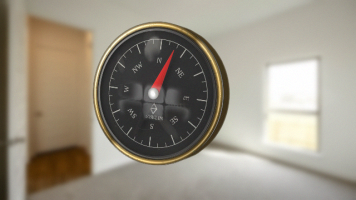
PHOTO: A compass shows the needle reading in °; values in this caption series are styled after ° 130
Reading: ° 20
